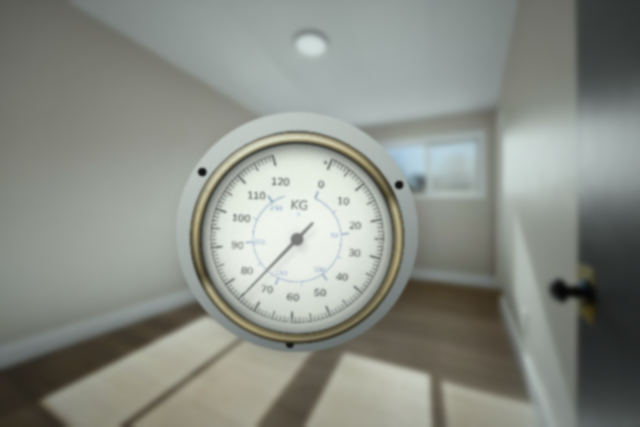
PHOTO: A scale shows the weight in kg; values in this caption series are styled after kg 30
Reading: kg 75
